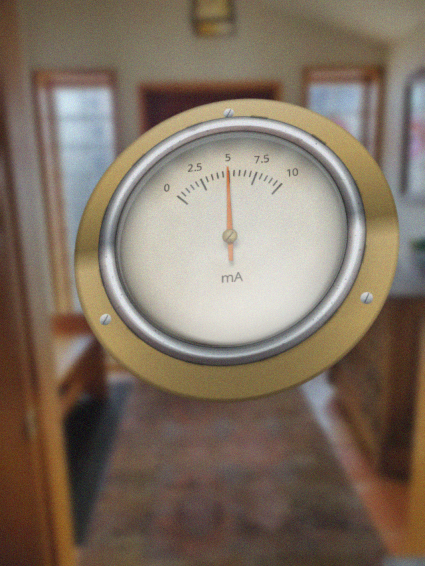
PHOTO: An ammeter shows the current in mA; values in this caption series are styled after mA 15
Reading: mA 5
